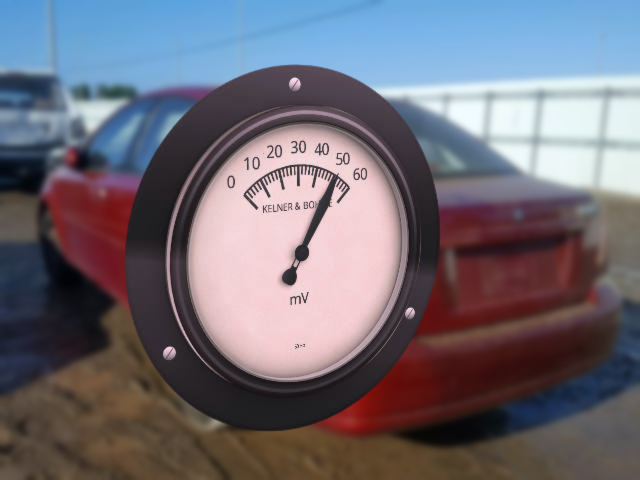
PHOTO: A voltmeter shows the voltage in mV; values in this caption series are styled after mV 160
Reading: mV 50
